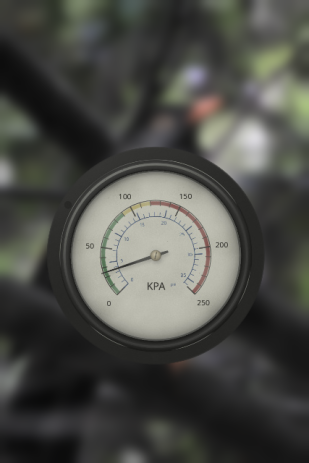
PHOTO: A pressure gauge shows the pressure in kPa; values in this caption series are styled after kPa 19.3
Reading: kPa 25
